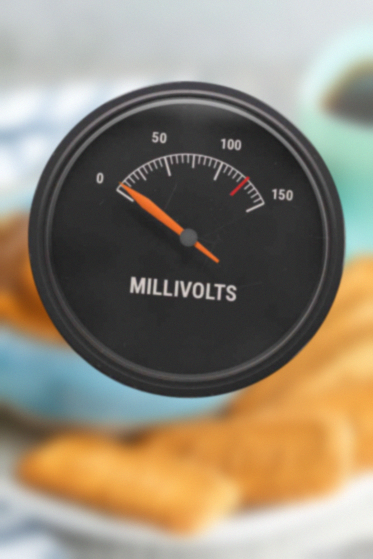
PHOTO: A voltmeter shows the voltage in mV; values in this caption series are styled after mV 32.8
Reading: mV 5
